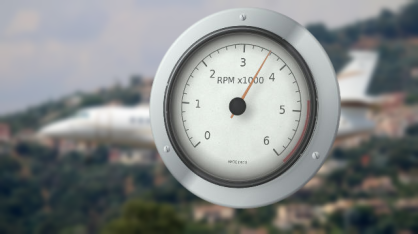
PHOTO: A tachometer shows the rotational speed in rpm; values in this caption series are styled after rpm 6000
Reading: rpm 3600
